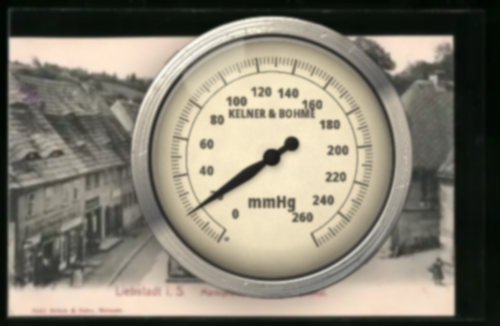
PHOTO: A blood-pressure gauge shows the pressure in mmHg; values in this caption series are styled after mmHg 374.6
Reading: mmHg 20
